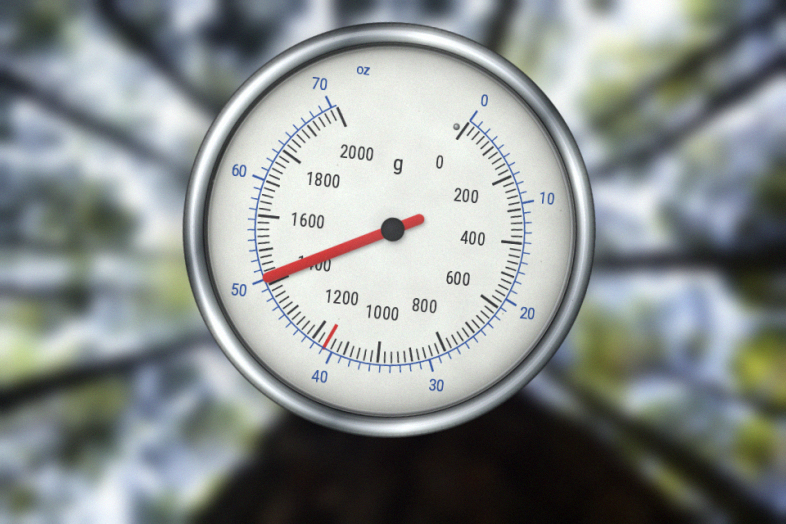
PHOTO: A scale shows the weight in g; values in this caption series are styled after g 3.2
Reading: g 1420
